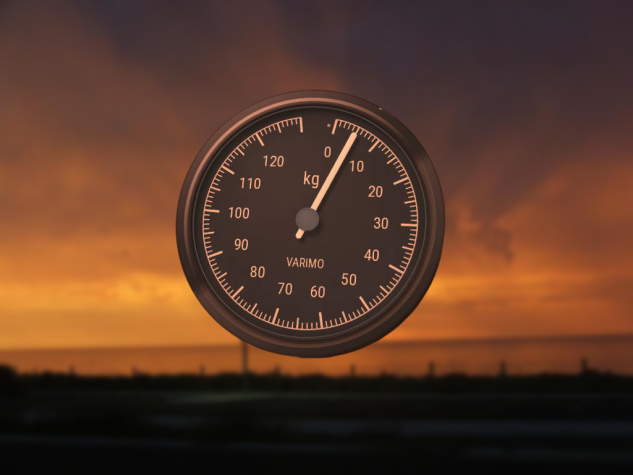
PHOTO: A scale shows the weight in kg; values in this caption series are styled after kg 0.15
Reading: kg 5
